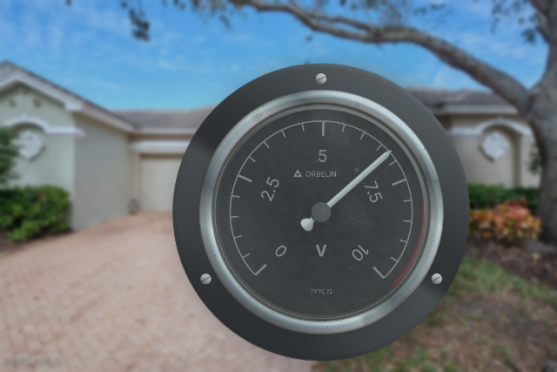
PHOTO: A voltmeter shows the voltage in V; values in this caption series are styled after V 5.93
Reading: V 6.75
